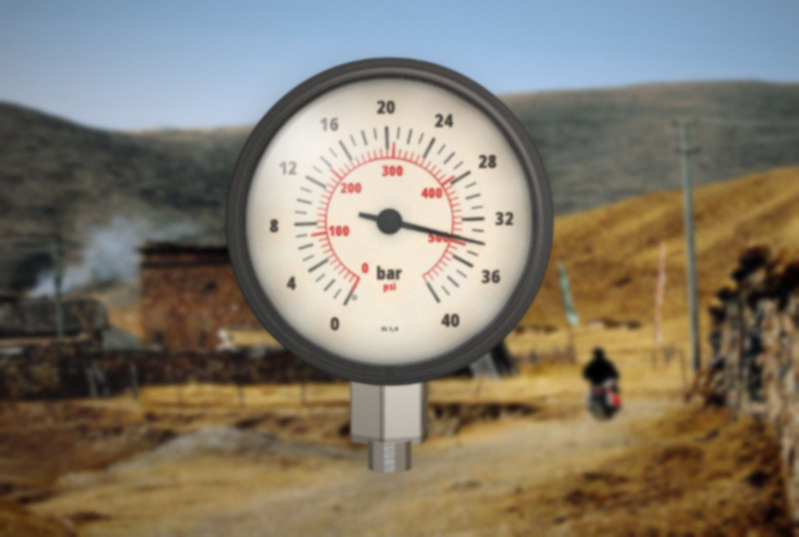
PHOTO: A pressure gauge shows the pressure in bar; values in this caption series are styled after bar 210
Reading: bar 34
